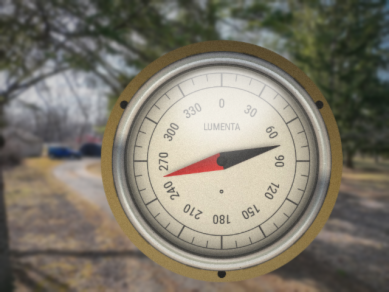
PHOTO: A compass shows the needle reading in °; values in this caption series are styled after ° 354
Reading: ° 255
